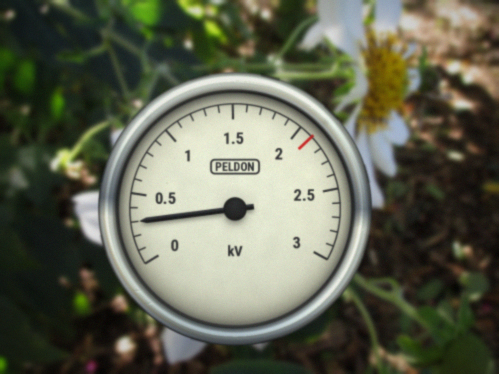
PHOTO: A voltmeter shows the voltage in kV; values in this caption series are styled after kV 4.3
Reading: kV 0.3
